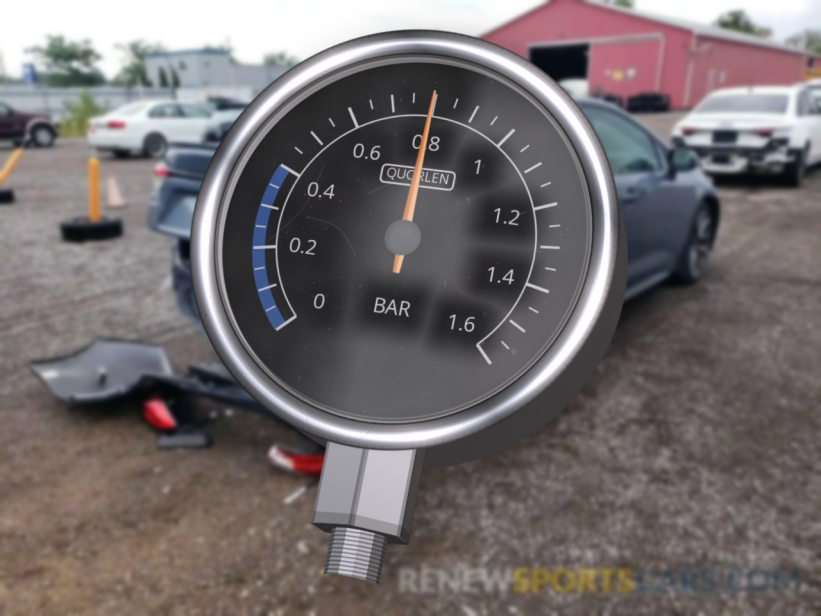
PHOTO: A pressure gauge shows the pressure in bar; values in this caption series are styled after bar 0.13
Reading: bar 0.8
